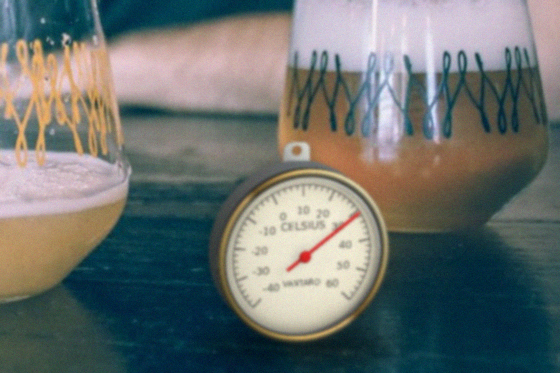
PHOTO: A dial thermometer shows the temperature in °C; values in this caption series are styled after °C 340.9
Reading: °C 30
